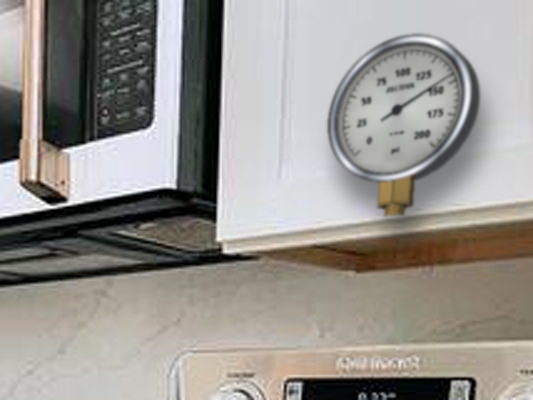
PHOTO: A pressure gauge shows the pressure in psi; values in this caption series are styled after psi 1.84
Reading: psi 145
